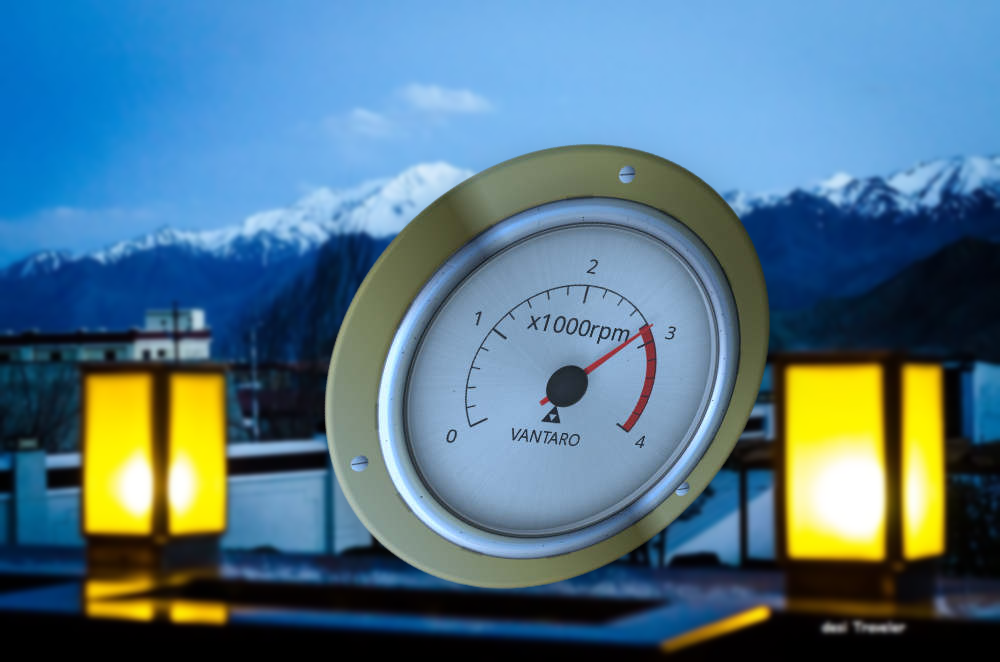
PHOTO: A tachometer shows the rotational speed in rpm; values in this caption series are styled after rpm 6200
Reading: rpm 2800
